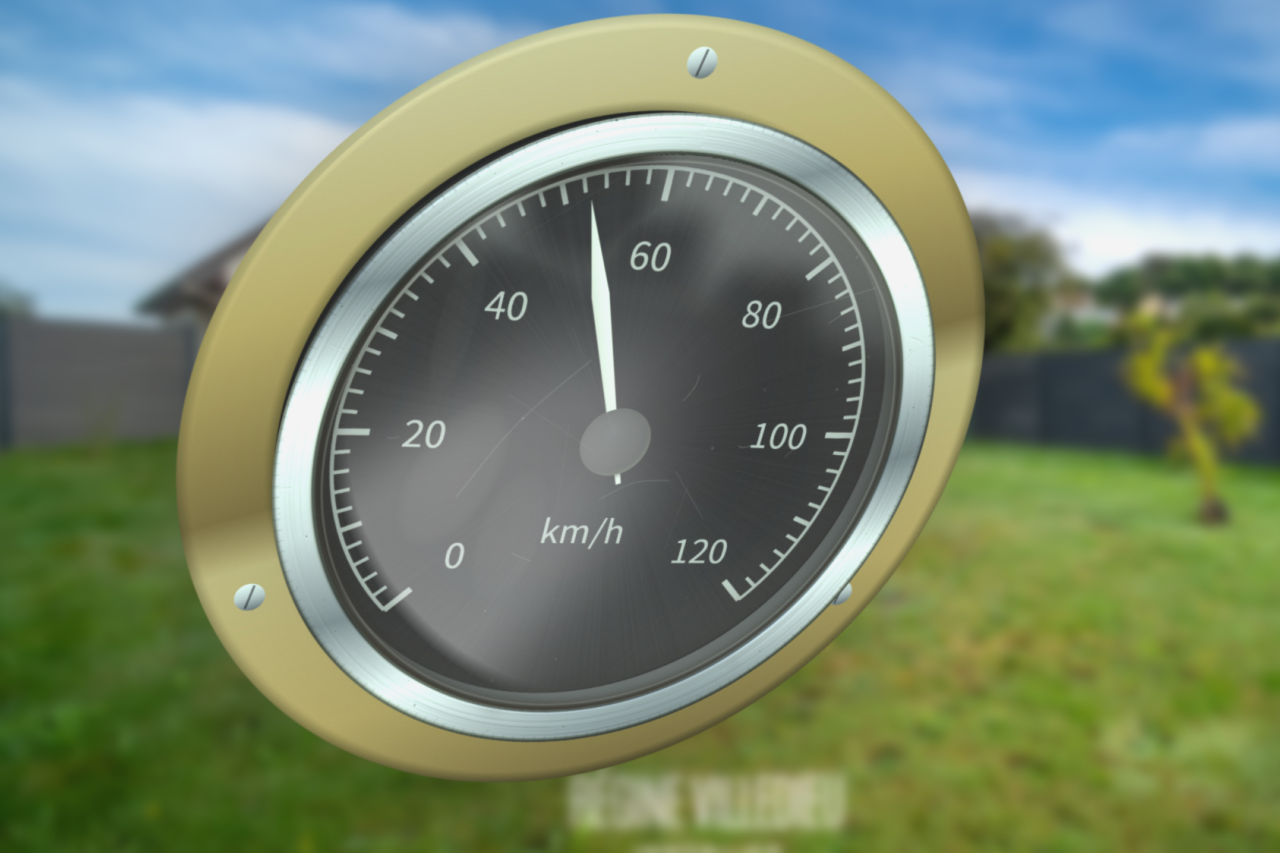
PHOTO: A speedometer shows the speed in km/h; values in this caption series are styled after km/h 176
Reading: km/h 52
